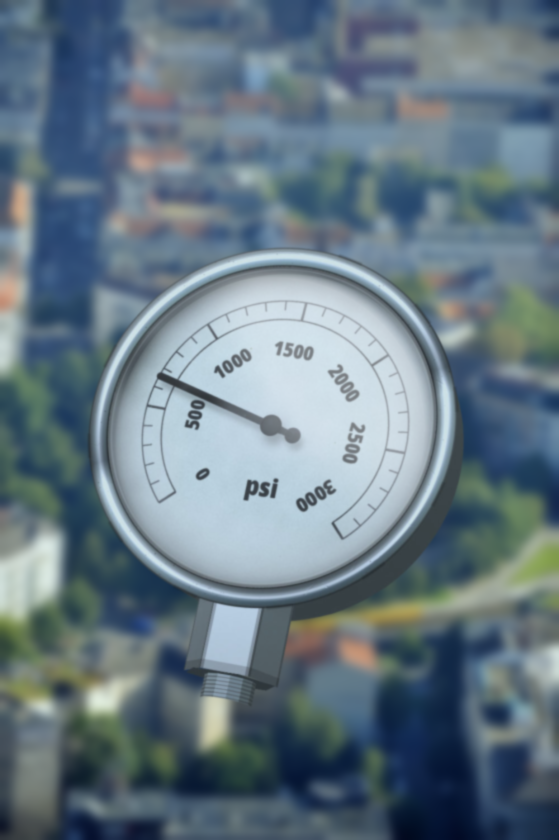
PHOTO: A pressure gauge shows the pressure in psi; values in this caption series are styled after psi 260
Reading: psi 650
